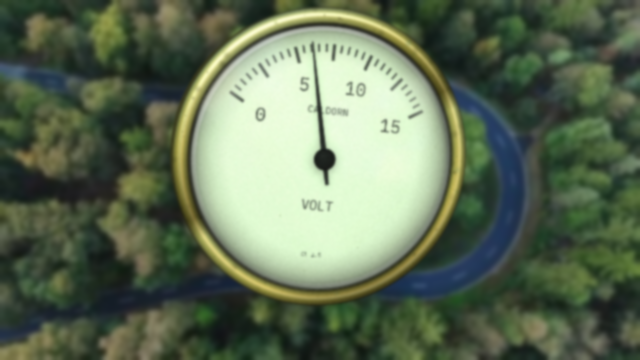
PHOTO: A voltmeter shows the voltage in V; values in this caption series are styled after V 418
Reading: V 6
